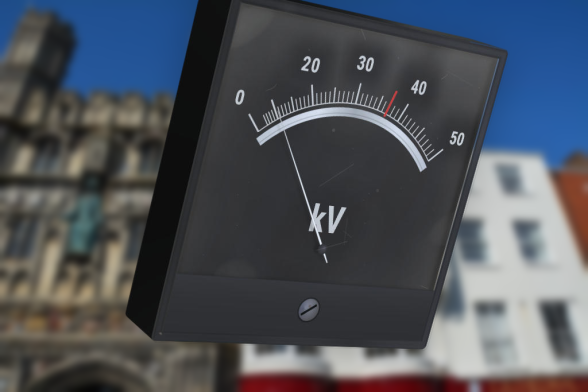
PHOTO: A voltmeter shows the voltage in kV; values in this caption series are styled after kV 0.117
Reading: kV 10
